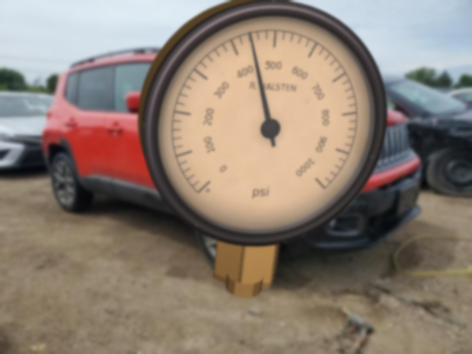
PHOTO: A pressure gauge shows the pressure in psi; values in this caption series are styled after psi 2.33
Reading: psi 440
